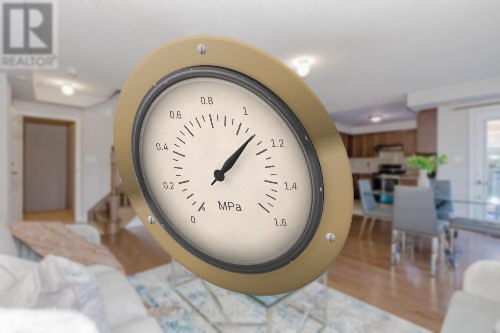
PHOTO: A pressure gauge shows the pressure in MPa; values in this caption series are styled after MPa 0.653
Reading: MPa 1.1
